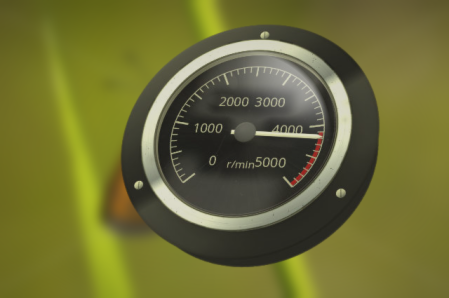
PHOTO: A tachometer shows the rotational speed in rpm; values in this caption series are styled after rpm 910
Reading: rpm 4200
